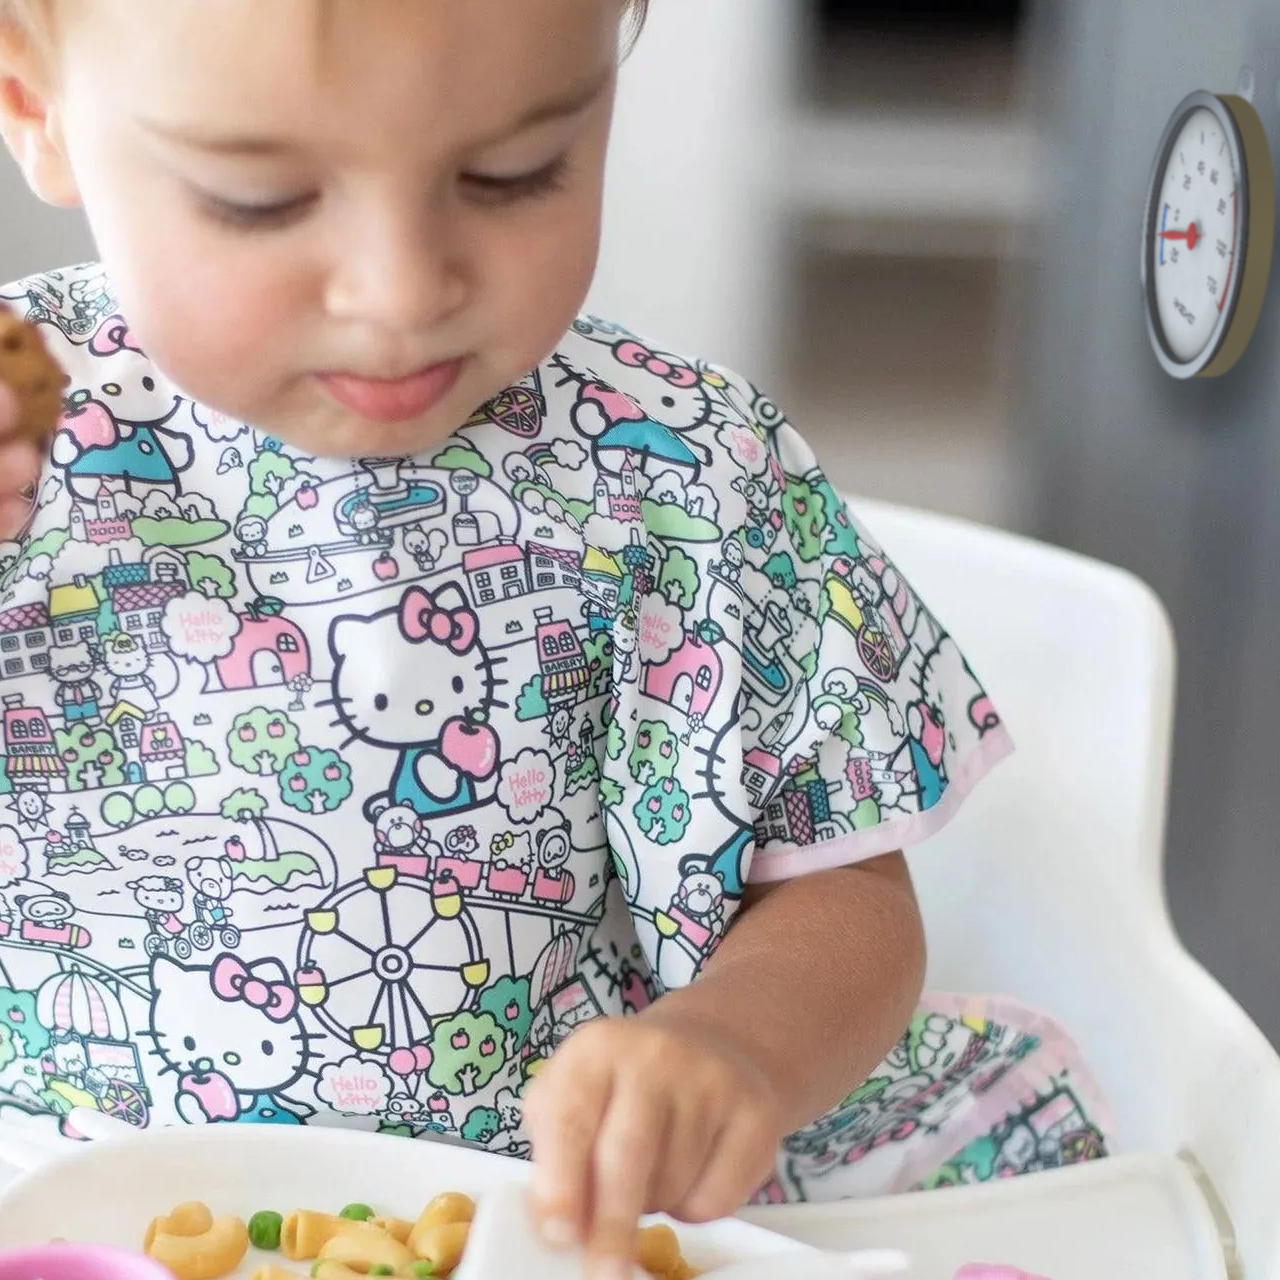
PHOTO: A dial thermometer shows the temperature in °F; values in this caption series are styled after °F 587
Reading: °F -10
